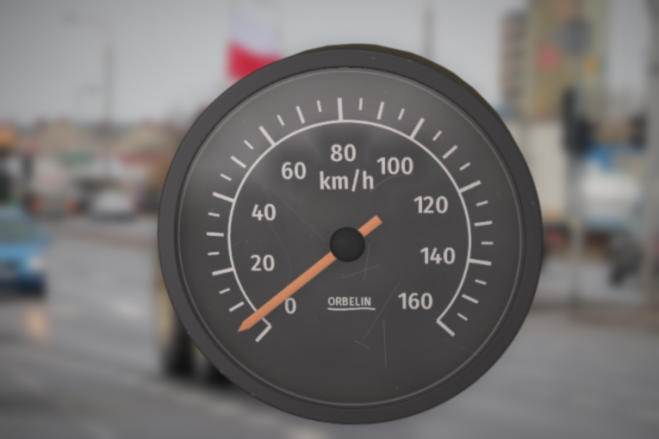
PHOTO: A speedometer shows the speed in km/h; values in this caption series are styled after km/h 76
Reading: km/h 5
